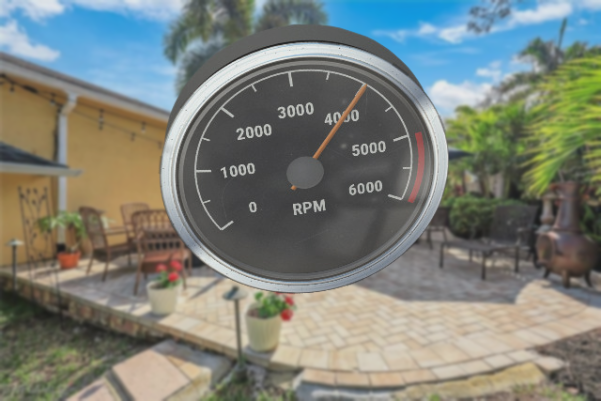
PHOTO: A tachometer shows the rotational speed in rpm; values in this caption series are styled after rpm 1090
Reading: rpm 4000
